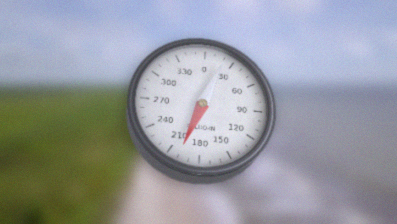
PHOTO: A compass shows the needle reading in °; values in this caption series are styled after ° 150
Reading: ° 200
